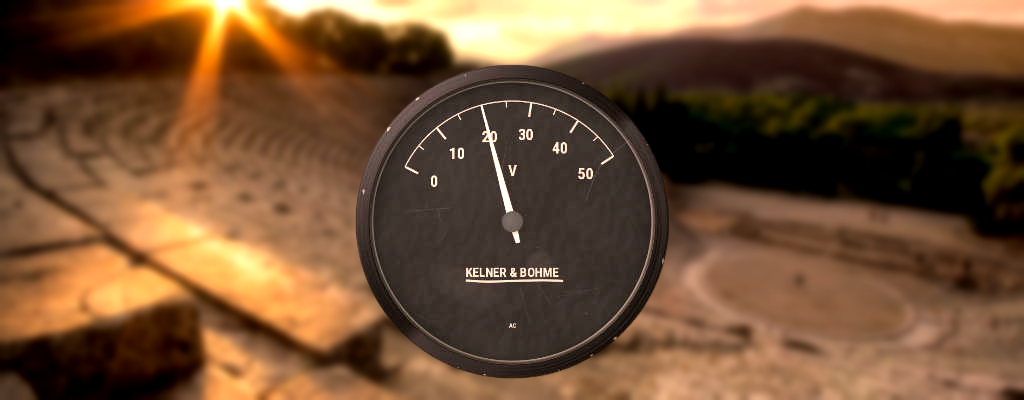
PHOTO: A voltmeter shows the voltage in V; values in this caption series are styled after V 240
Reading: V 20
